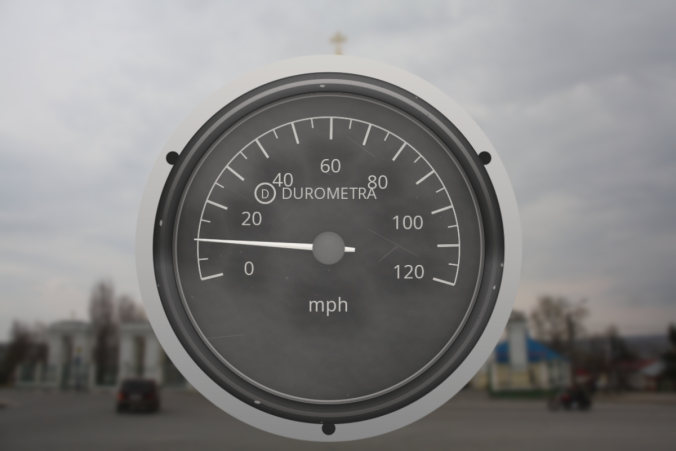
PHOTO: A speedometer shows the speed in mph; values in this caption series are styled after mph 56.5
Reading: mph 10
